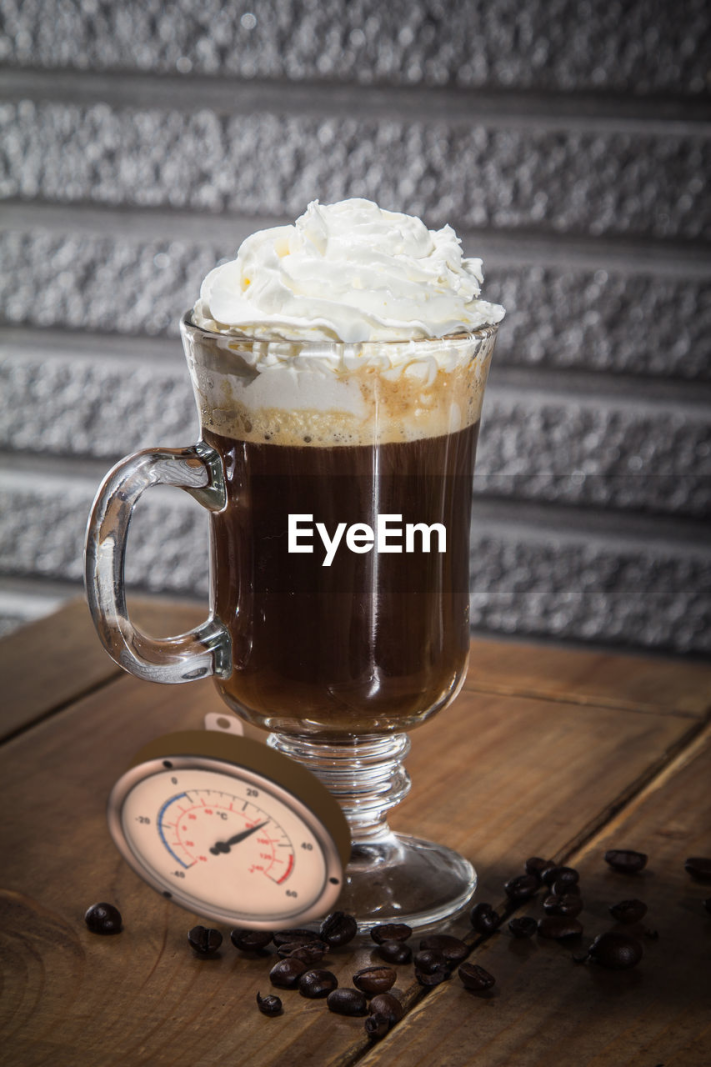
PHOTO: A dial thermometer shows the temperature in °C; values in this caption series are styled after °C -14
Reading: °C 28
